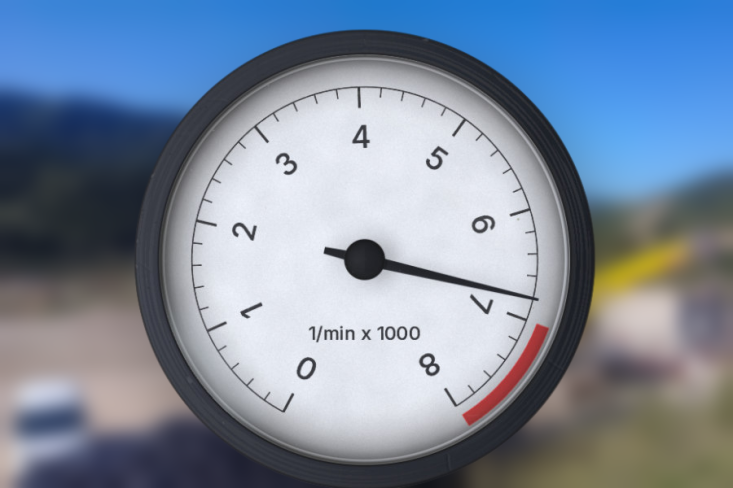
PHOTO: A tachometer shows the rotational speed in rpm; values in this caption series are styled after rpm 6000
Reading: rpm 6800
